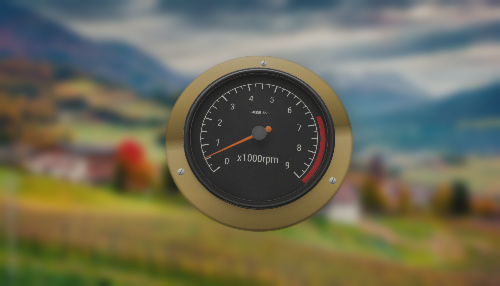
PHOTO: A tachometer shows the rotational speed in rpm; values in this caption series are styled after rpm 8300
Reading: rpm 500
